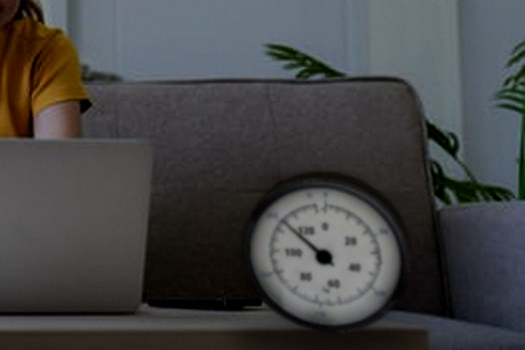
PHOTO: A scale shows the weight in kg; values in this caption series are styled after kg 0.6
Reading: kg 115
